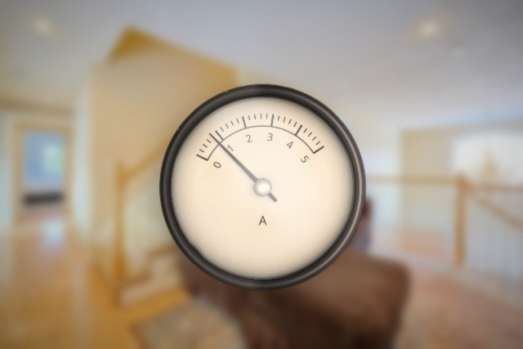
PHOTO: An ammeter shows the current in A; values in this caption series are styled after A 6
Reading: A 0.8
